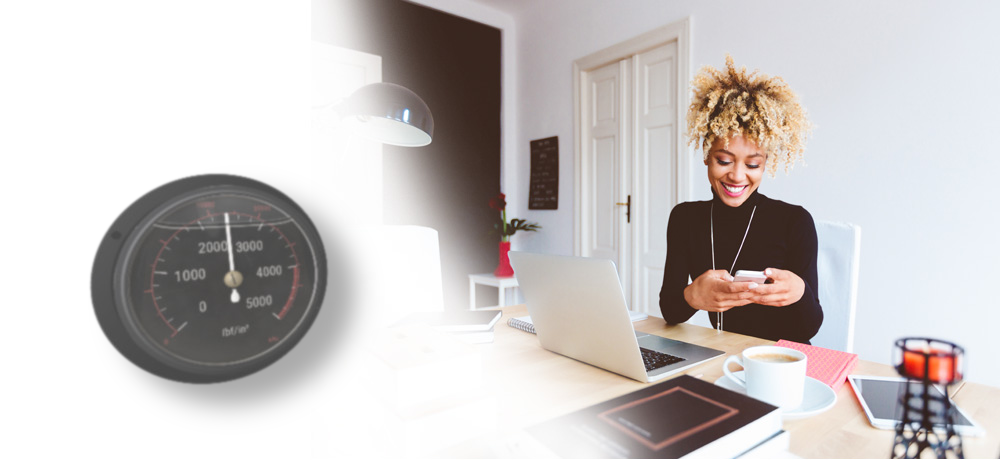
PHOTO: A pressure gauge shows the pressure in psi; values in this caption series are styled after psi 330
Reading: psi 2400
